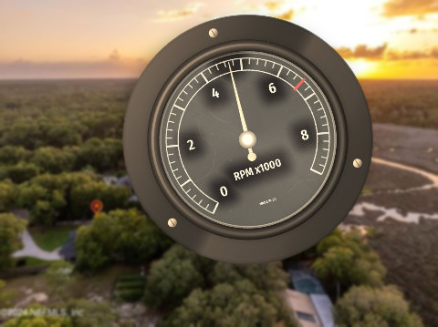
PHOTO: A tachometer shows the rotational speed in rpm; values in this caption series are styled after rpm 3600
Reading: rpm 4700
